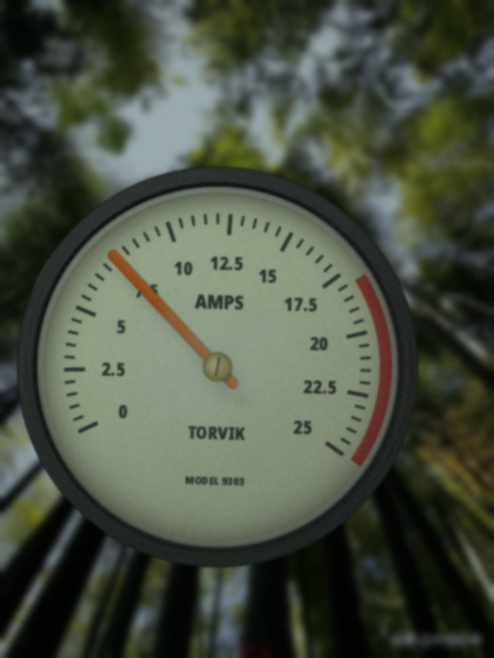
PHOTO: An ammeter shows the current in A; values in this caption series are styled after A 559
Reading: A 7.5
